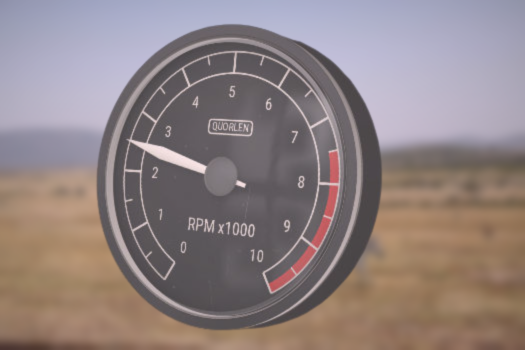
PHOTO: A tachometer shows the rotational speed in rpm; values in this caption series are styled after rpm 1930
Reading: rpm 2500
